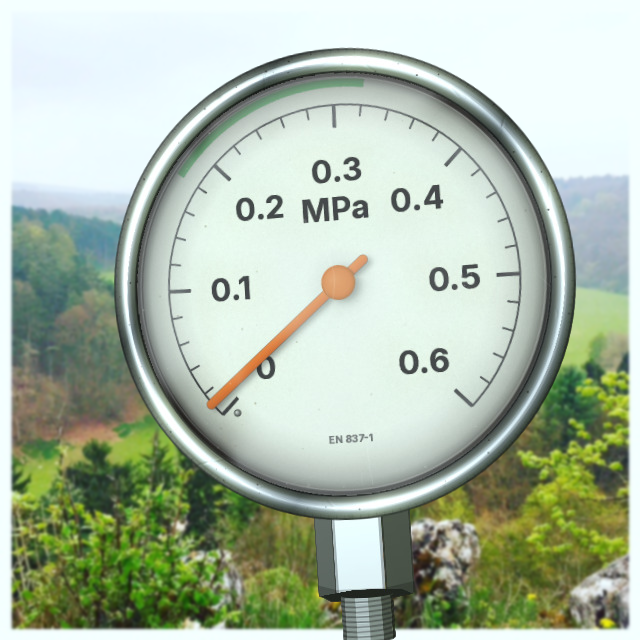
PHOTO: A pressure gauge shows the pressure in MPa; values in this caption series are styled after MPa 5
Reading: MPa 0.01
